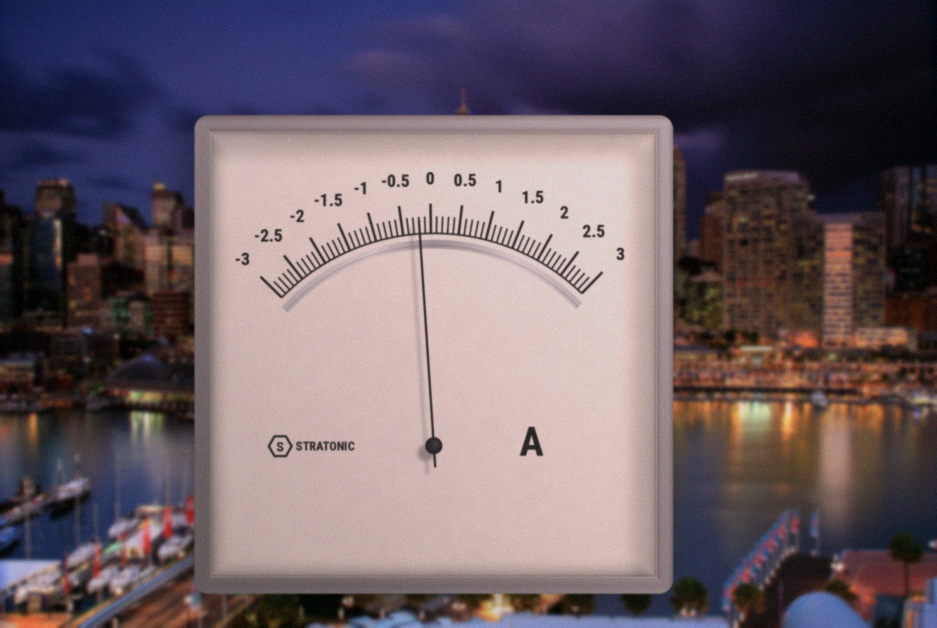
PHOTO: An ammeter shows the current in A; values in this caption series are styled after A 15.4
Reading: A -0.2
